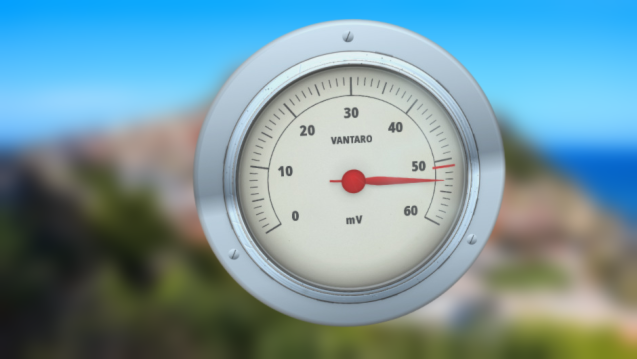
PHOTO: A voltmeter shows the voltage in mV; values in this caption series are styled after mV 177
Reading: mV 53
